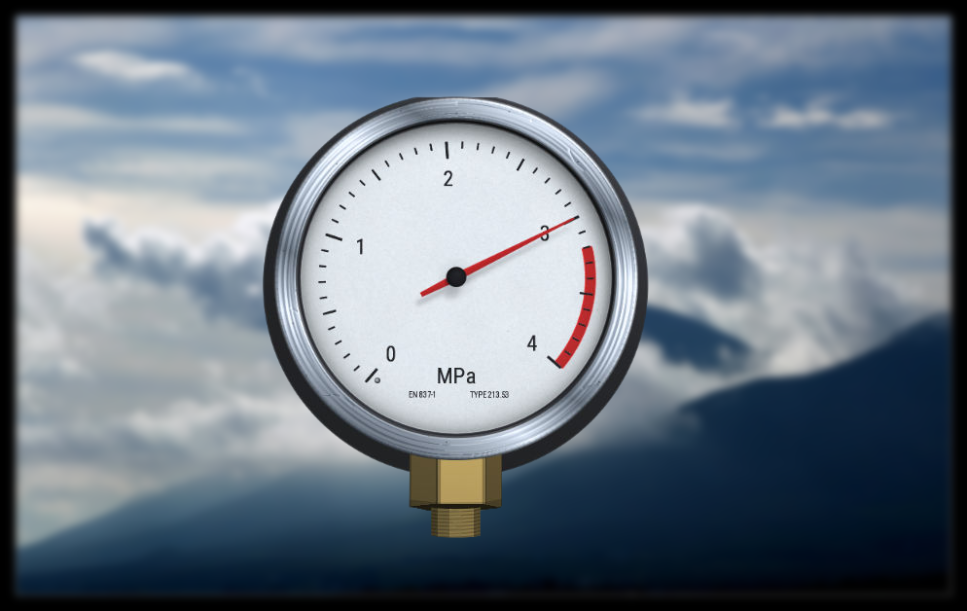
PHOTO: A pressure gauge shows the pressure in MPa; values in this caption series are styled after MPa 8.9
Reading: MPa 3
